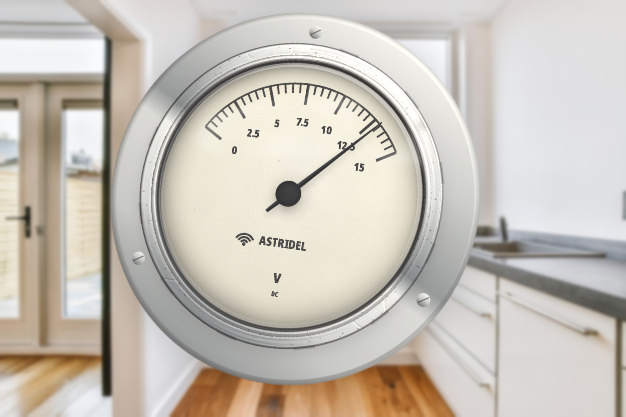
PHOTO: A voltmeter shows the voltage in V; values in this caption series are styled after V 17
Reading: V 13
